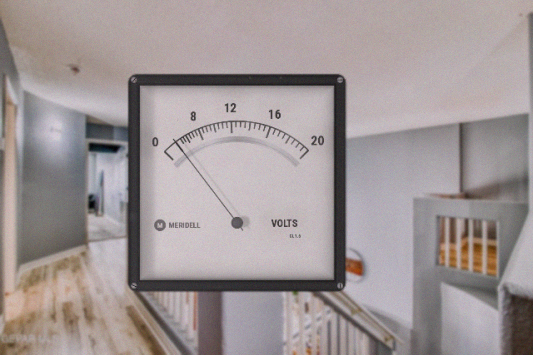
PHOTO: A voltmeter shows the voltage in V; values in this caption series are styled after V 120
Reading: V 4
